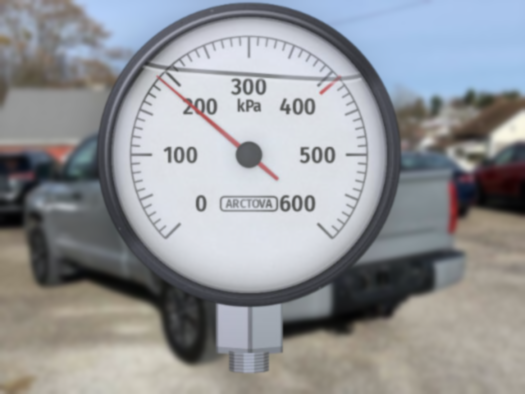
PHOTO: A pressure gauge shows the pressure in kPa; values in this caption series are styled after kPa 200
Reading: kPa 190
